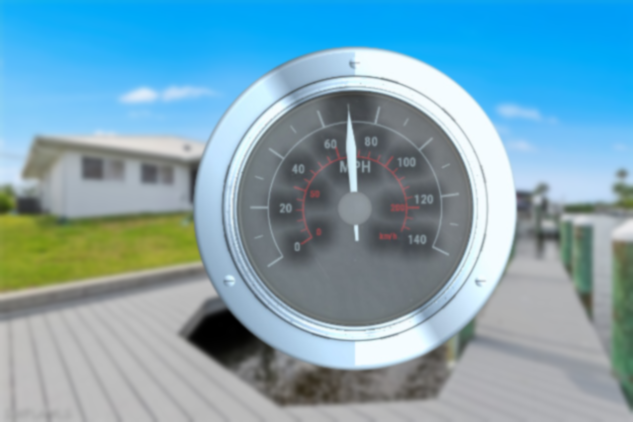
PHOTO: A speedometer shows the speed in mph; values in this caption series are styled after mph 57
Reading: mph 70
